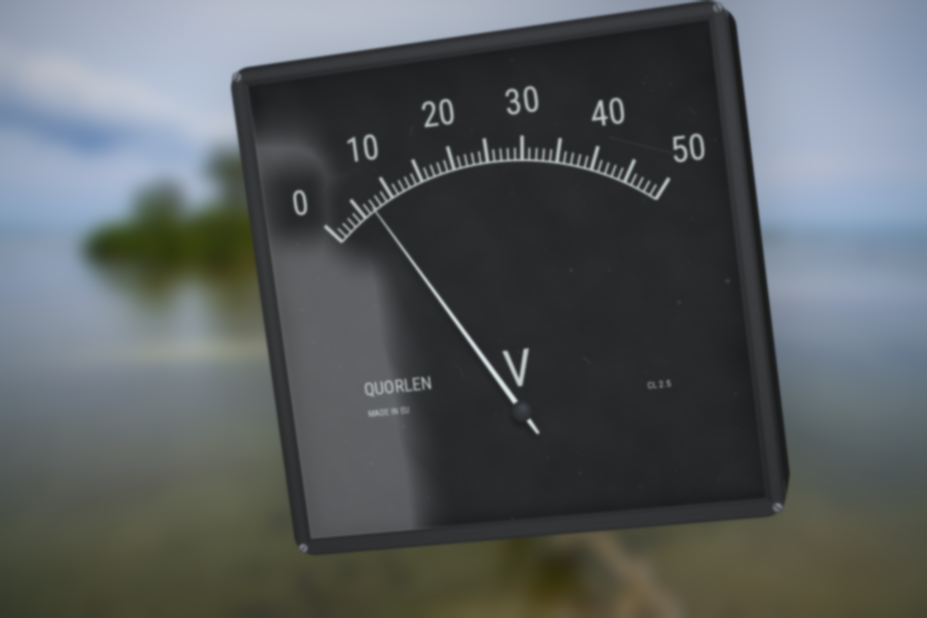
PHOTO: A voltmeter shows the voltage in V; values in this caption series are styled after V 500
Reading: V 7
